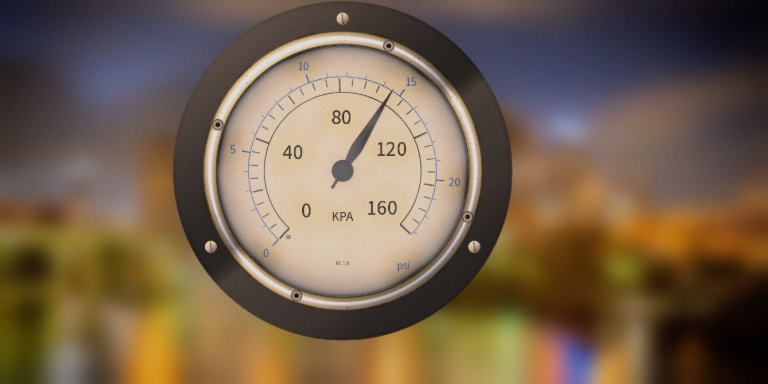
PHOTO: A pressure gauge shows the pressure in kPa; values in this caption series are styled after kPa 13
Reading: kPa 100
